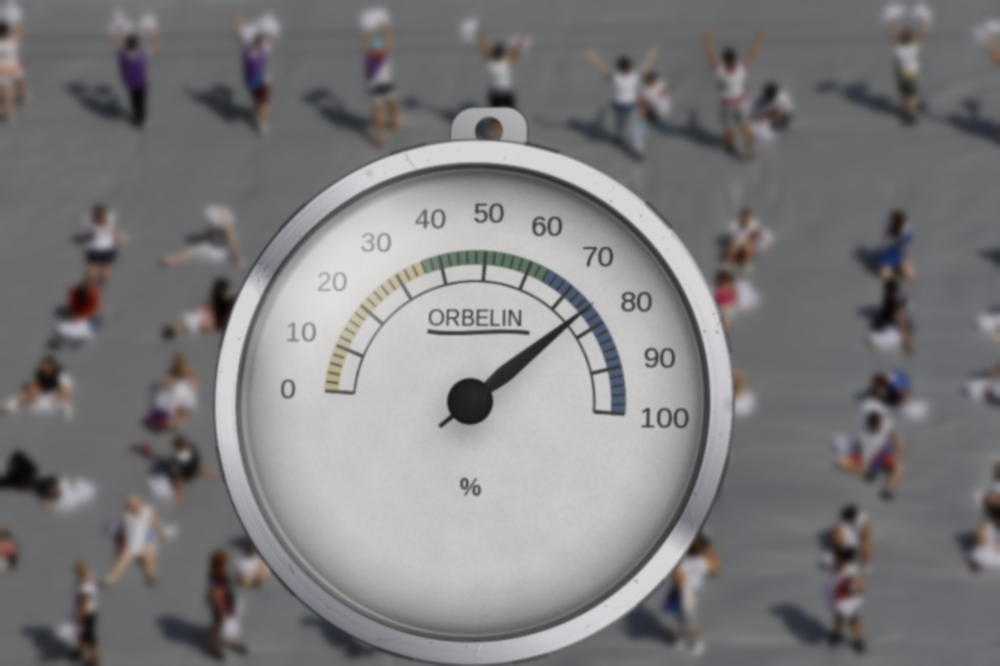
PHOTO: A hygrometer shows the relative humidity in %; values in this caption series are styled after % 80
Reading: % 76
